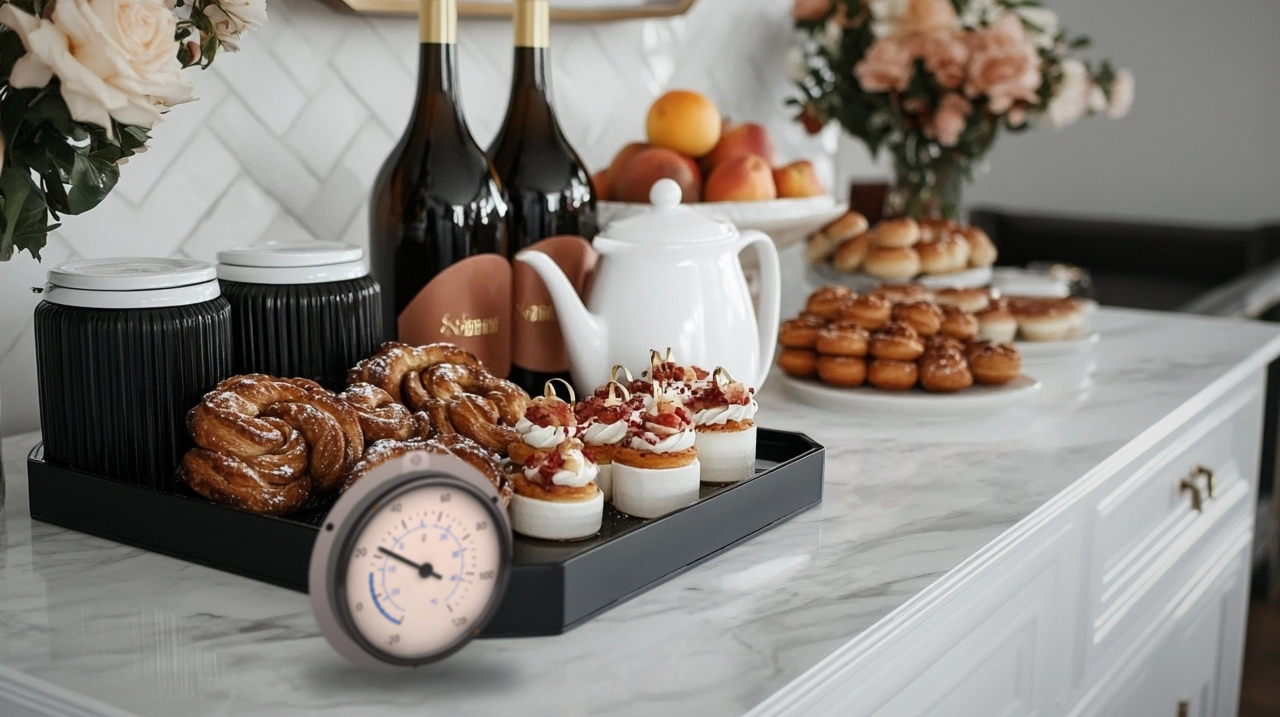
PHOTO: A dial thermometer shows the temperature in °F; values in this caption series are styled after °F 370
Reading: °F 24
